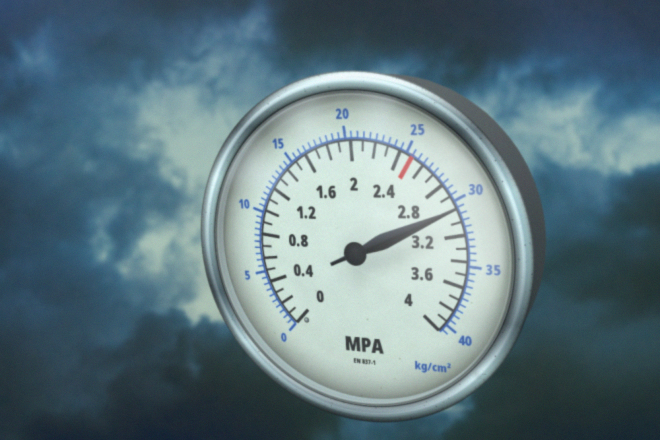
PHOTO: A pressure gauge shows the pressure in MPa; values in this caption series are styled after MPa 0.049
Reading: MPa 3
